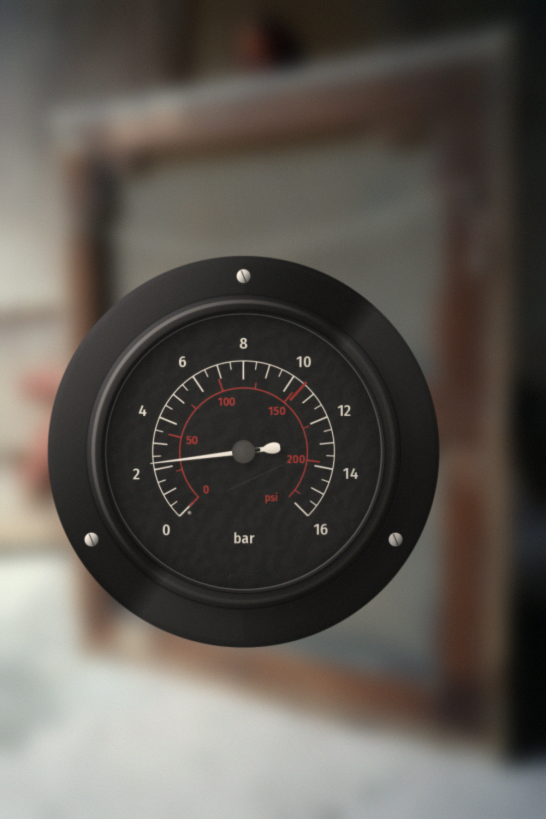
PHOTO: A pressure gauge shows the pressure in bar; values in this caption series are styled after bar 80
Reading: bar 2.25
